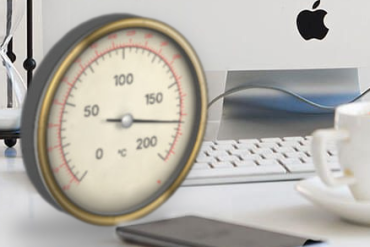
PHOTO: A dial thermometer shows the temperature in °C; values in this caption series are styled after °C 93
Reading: °C 175
